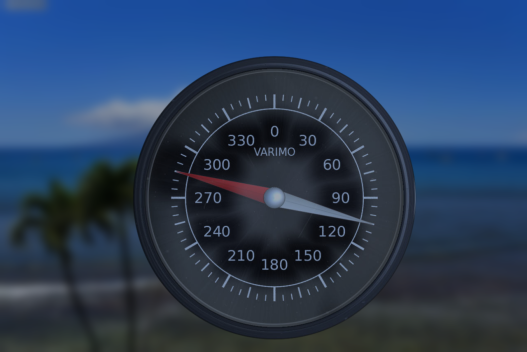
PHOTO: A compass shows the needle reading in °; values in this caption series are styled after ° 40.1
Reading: ° 285
